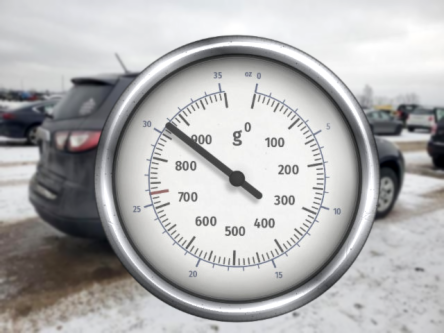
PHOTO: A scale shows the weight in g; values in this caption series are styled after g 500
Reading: g 870
